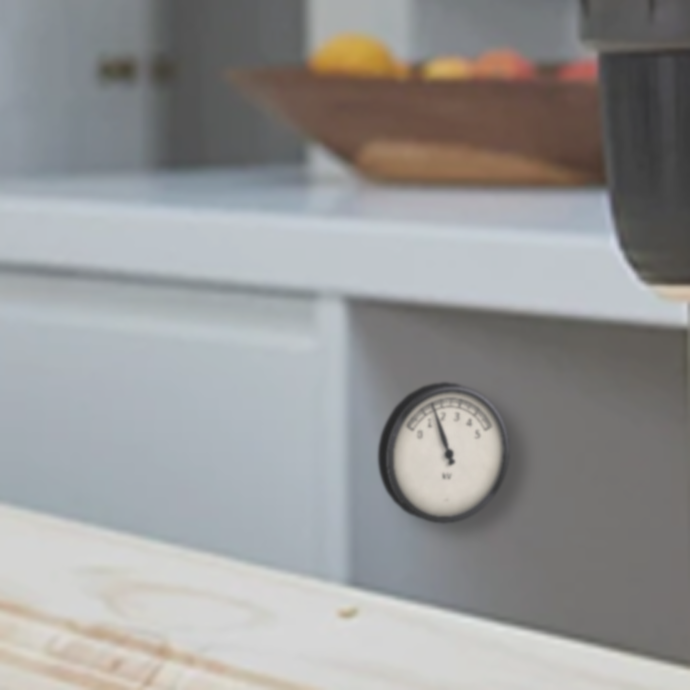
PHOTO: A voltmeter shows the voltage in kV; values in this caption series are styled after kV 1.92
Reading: kV 1.5
